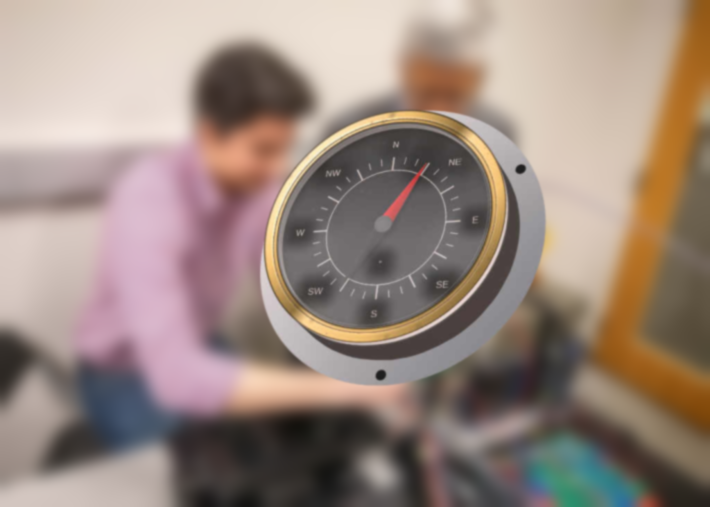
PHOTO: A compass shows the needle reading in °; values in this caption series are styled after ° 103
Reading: ° 30
